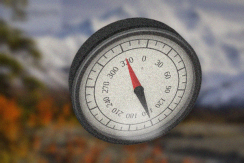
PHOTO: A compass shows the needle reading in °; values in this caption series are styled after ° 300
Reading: ° 330
